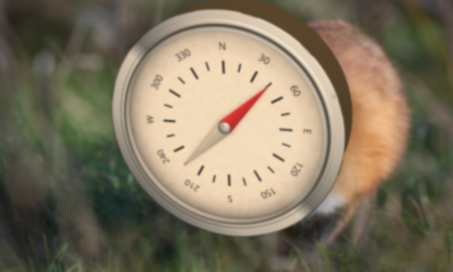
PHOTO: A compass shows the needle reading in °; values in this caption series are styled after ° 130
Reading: ° 45
